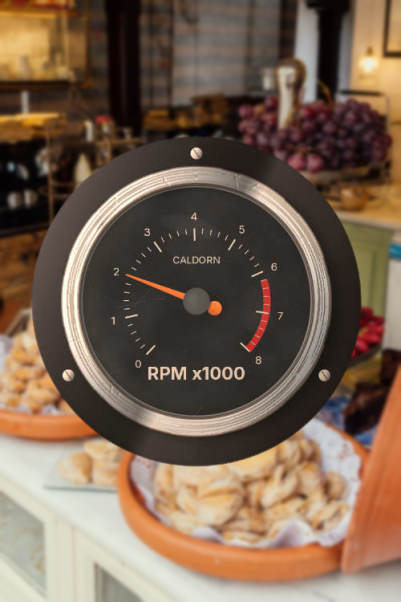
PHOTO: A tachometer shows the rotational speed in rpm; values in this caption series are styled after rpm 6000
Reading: rpm 2000
